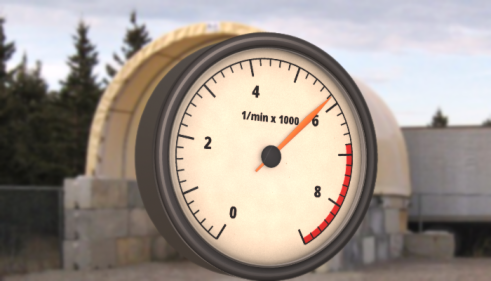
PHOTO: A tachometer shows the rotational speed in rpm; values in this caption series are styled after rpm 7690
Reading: rpm 5800
